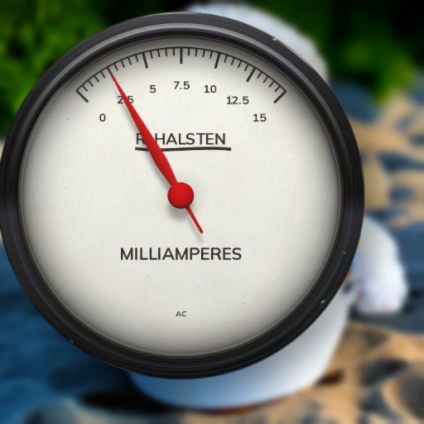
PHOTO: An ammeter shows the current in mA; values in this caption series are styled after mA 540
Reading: mA 2.5
